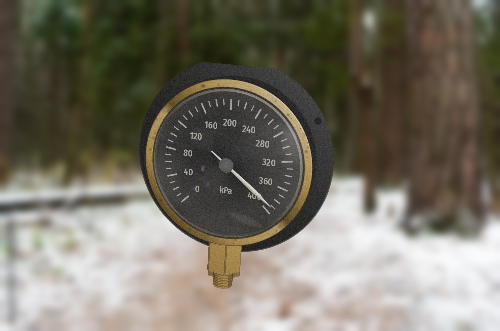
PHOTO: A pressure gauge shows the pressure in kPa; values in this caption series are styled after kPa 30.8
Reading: kPa 390
